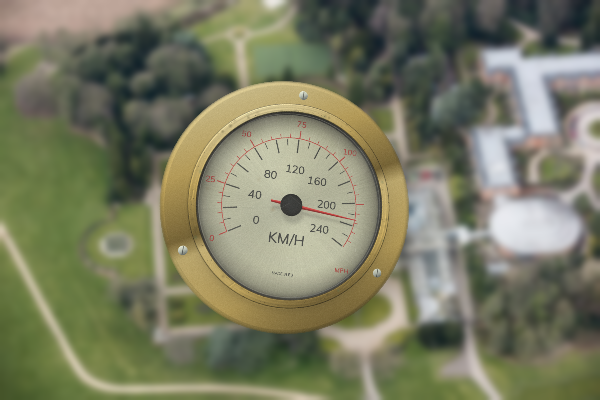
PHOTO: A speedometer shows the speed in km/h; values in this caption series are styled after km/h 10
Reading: km/h 215
